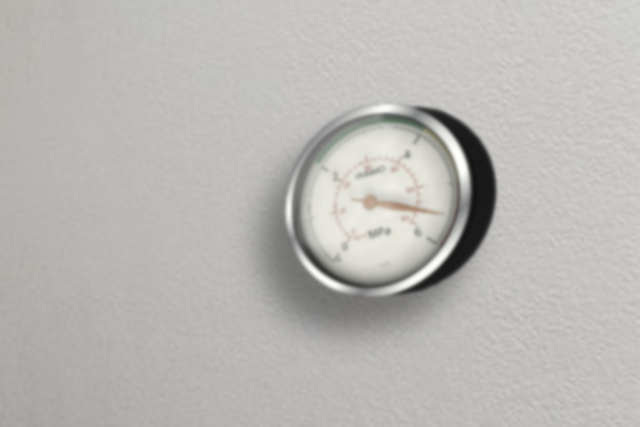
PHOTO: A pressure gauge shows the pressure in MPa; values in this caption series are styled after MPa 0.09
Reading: MPa 5.5
